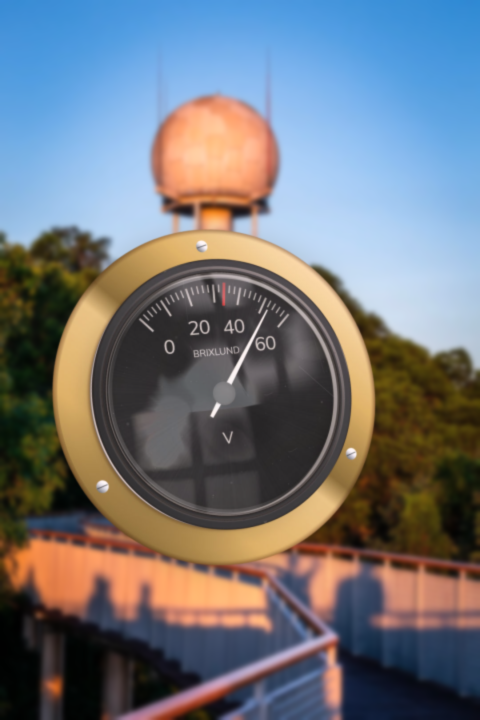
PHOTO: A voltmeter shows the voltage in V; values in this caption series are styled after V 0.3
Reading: V 52
